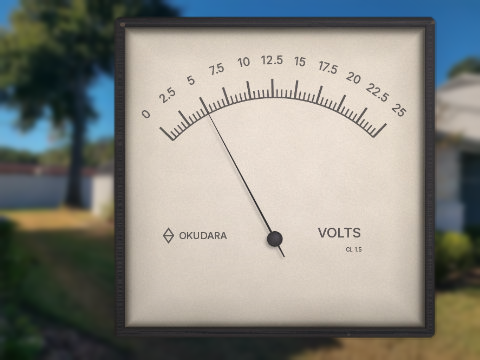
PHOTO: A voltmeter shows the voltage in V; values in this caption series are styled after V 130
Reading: V 5
